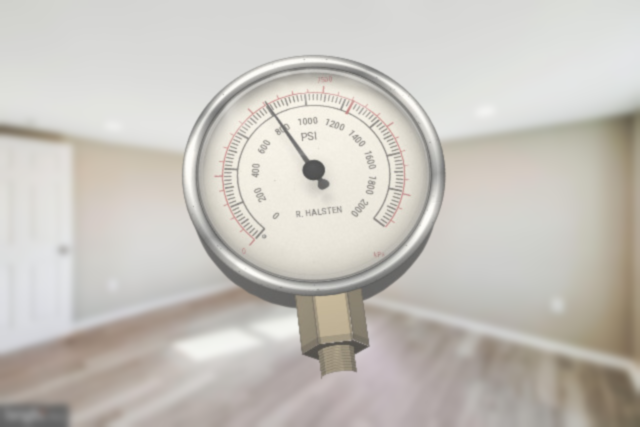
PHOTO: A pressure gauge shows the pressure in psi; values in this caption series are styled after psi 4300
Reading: psi 800
